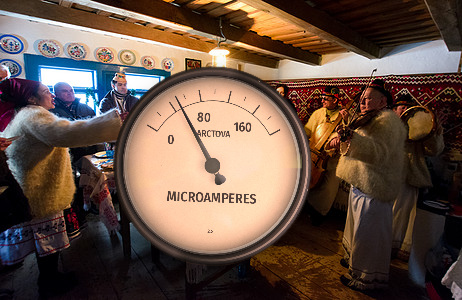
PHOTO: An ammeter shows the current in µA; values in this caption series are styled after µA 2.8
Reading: µA 50
